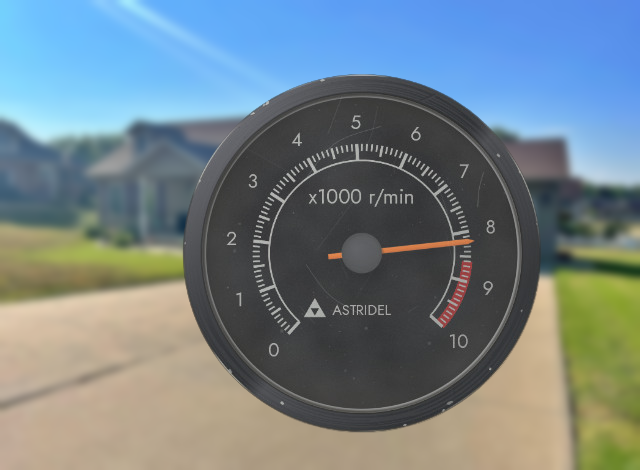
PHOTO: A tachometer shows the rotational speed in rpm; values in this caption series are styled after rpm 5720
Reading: rpm 8200
